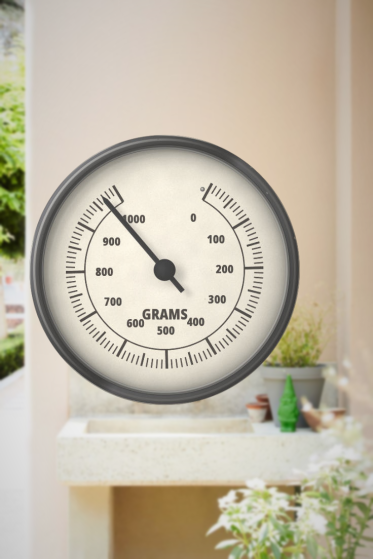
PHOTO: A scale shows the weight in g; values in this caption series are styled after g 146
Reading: g 970
